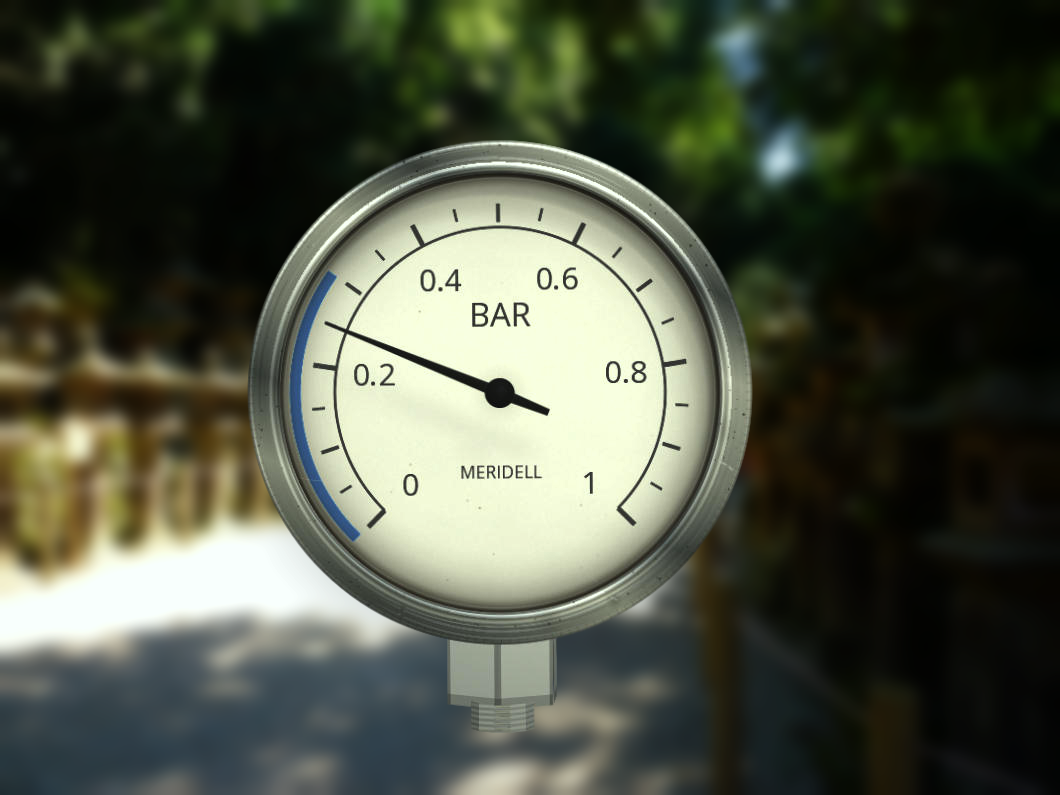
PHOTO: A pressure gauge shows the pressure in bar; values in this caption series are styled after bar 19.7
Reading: bar 0.25
